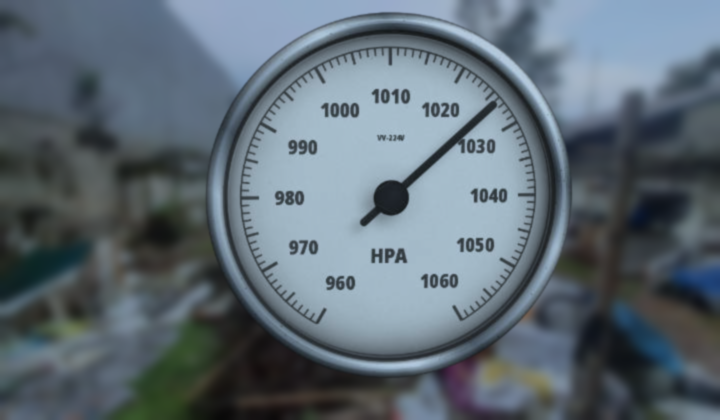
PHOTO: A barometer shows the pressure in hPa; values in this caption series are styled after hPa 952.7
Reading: hPa 1026
